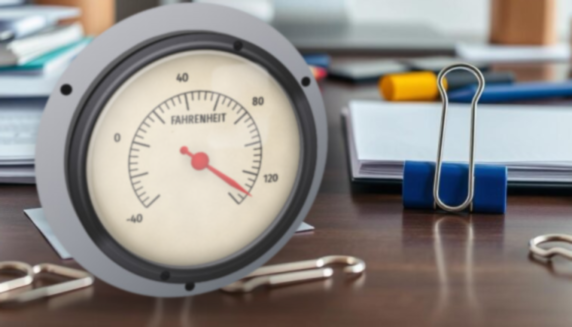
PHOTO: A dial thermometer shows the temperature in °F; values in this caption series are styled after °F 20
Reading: °F 132
